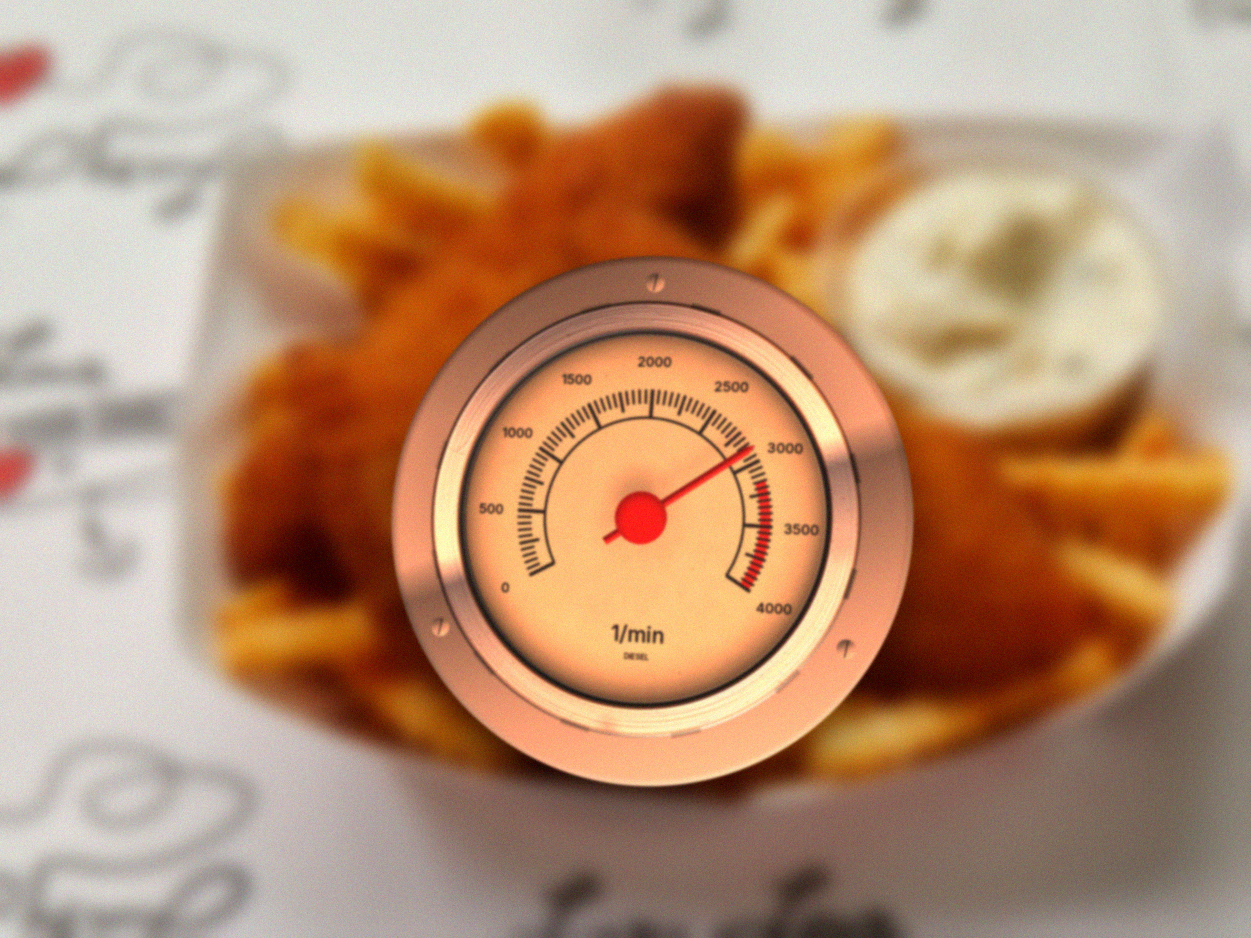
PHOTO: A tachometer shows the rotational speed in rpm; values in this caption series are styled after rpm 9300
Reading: rpm 2900
